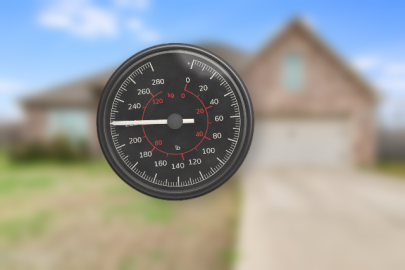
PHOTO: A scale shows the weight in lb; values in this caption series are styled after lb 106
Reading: lb 220
